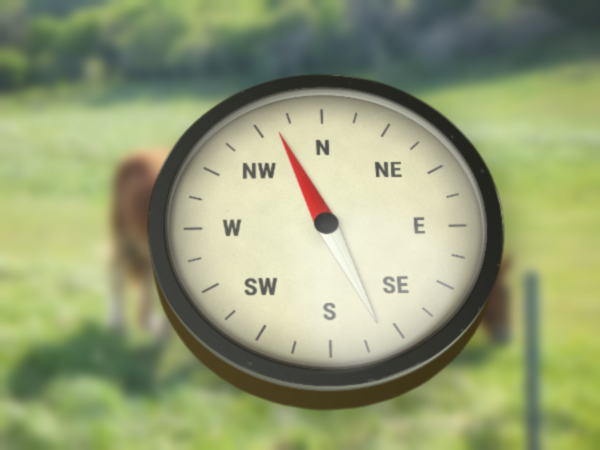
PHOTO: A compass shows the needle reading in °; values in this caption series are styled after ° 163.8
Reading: ° 337.5
